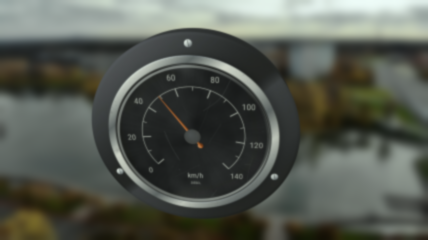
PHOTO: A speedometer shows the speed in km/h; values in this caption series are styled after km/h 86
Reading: km/h 50
